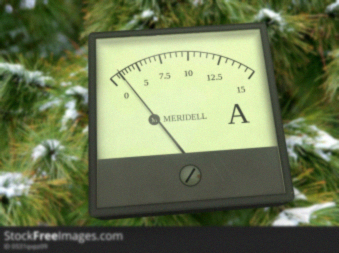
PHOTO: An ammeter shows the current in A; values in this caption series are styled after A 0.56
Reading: A 2.5
